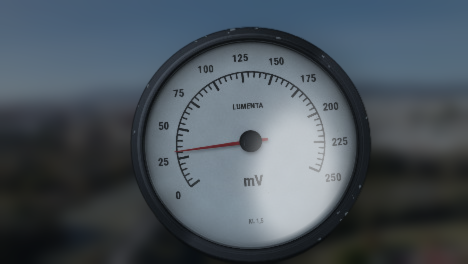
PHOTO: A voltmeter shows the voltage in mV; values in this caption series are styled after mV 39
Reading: mV 30
